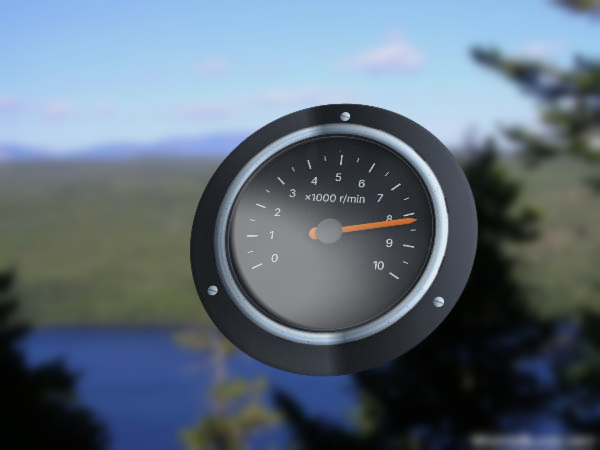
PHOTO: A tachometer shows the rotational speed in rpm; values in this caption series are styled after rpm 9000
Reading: rpm 8250
